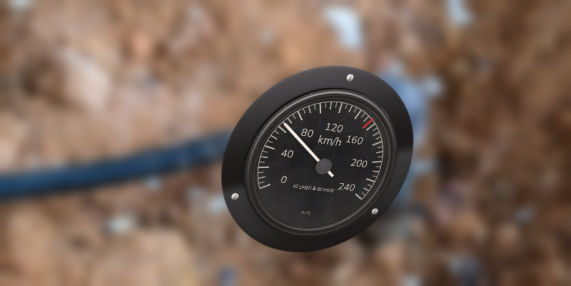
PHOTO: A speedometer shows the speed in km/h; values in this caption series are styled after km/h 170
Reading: km/h 65
